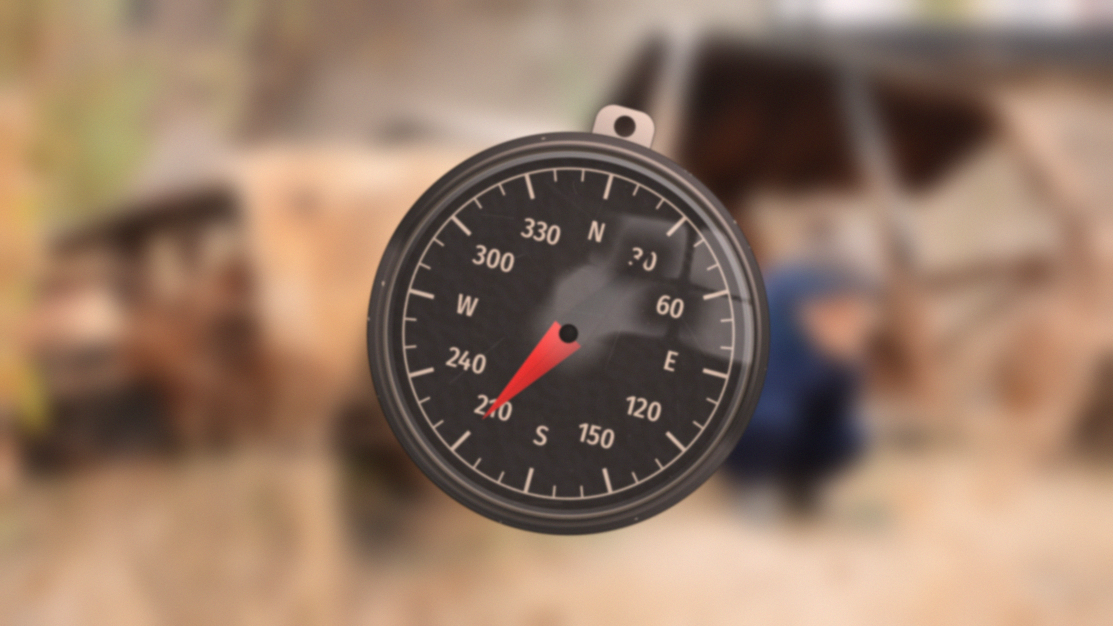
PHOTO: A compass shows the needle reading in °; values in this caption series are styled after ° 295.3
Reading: ° 210
